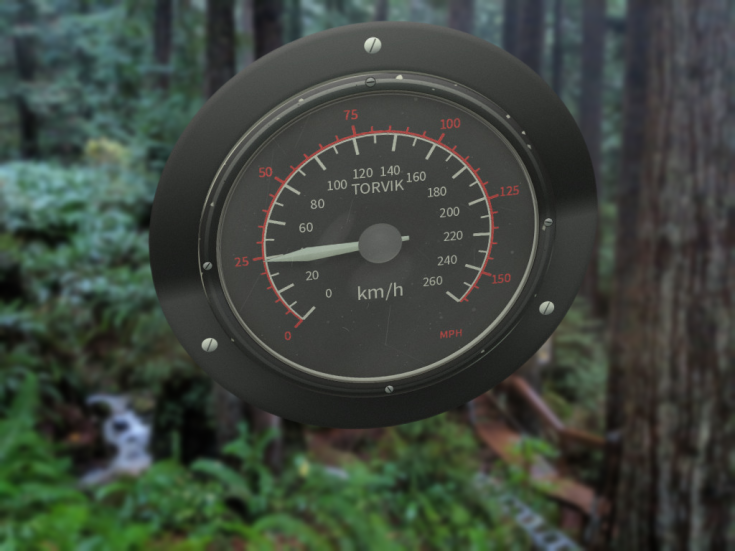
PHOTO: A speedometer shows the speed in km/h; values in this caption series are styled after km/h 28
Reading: km/h 40
